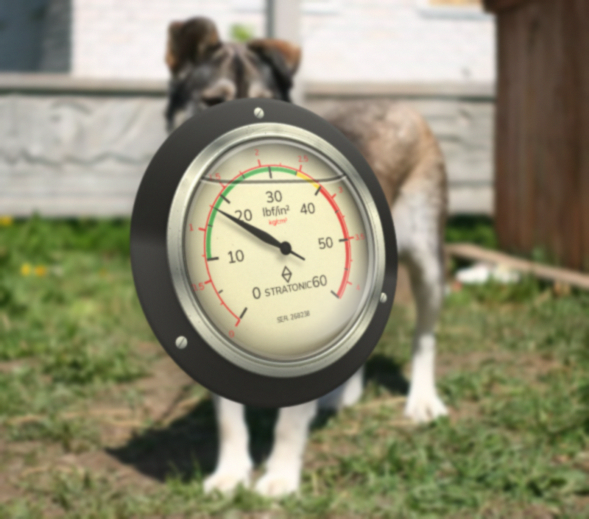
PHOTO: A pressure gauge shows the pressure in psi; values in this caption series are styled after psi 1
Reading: psi 17.5
